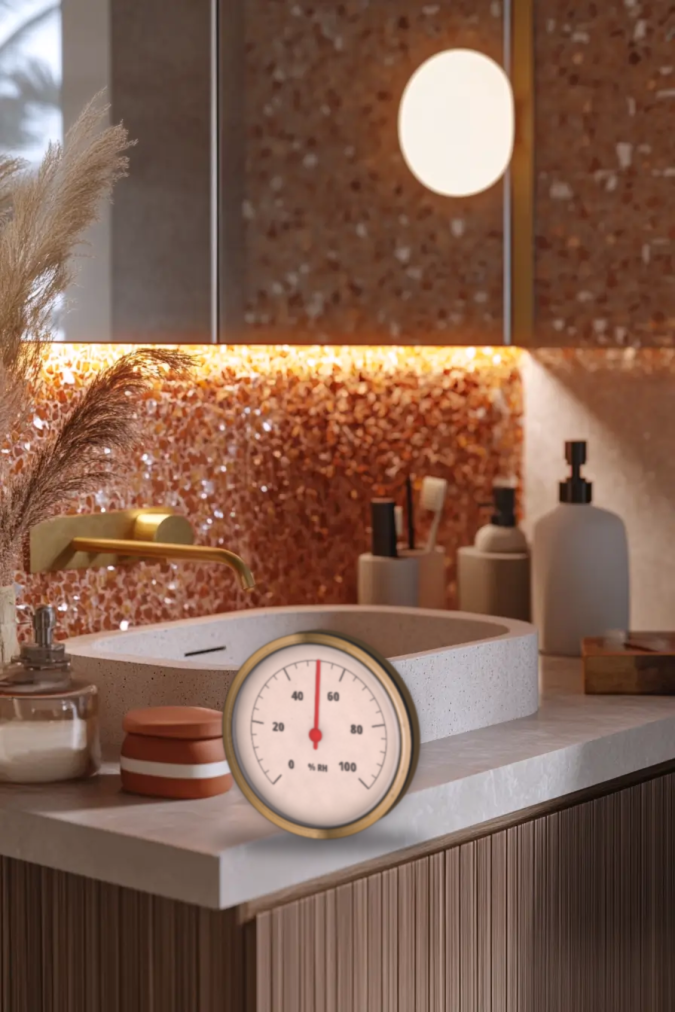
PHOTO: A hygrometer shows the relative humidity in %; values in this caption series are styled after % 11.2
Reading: % 52
